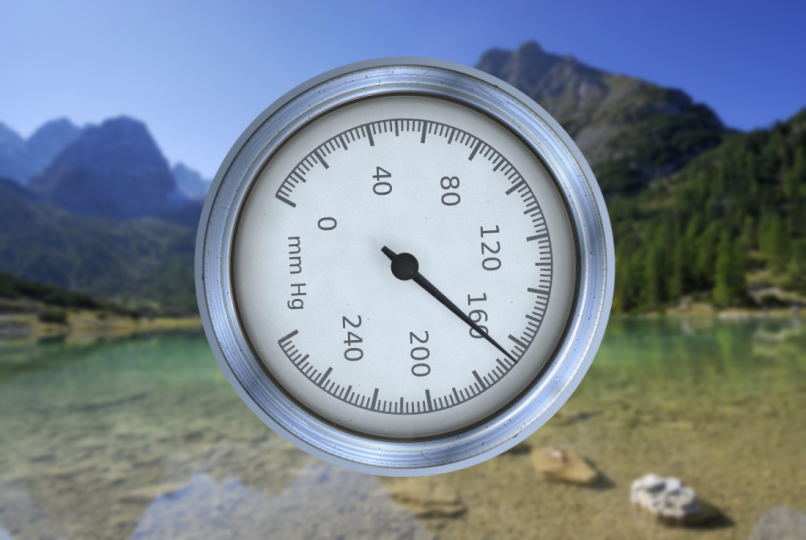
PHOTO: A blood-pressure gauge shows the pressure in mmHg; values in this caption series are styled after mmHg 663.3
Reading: mmHg 166
